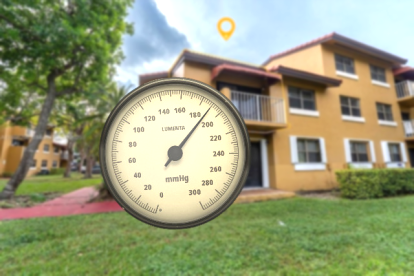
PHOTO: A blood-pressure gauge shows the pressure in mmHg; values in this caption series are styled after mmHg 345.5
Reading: mmHg 190
